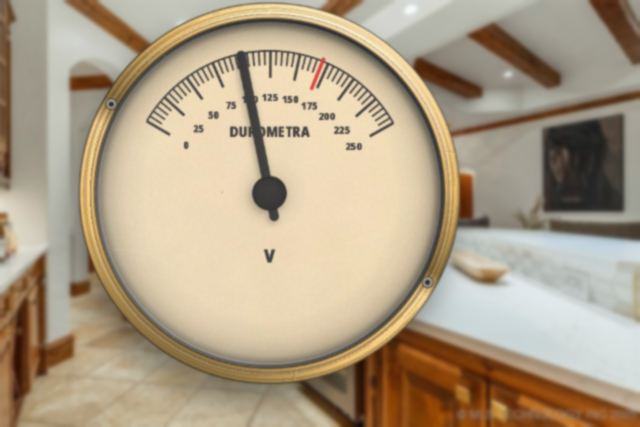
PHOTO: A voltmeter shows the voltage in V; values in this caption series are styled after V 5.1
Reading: V 100
